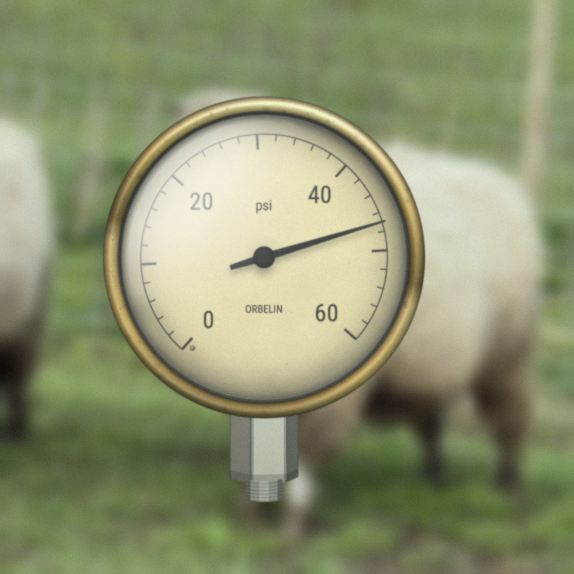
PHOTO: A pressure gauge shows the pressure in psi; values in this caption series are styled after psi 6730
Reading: psi 47
